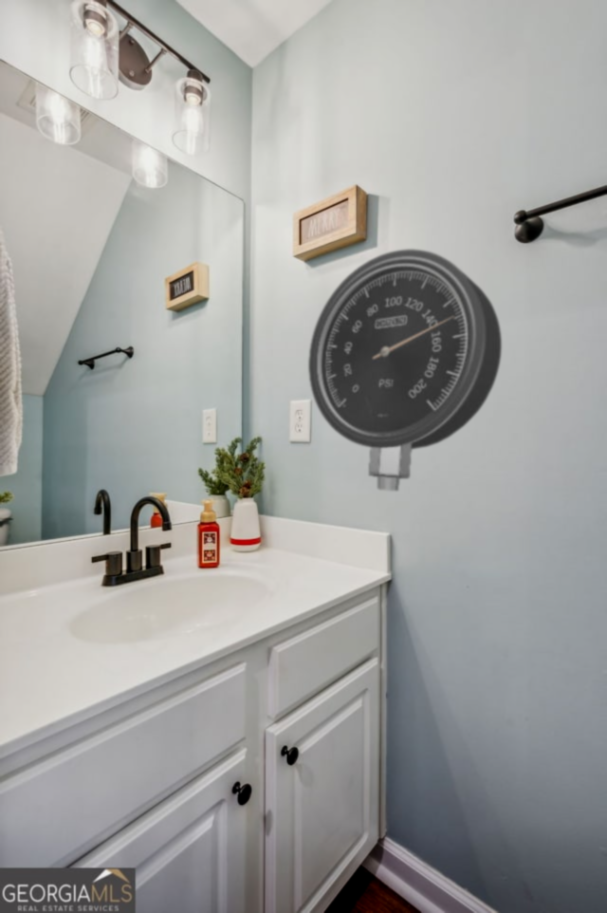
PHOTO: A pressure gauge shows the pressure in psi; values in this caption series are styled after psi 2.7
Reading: psi 150
